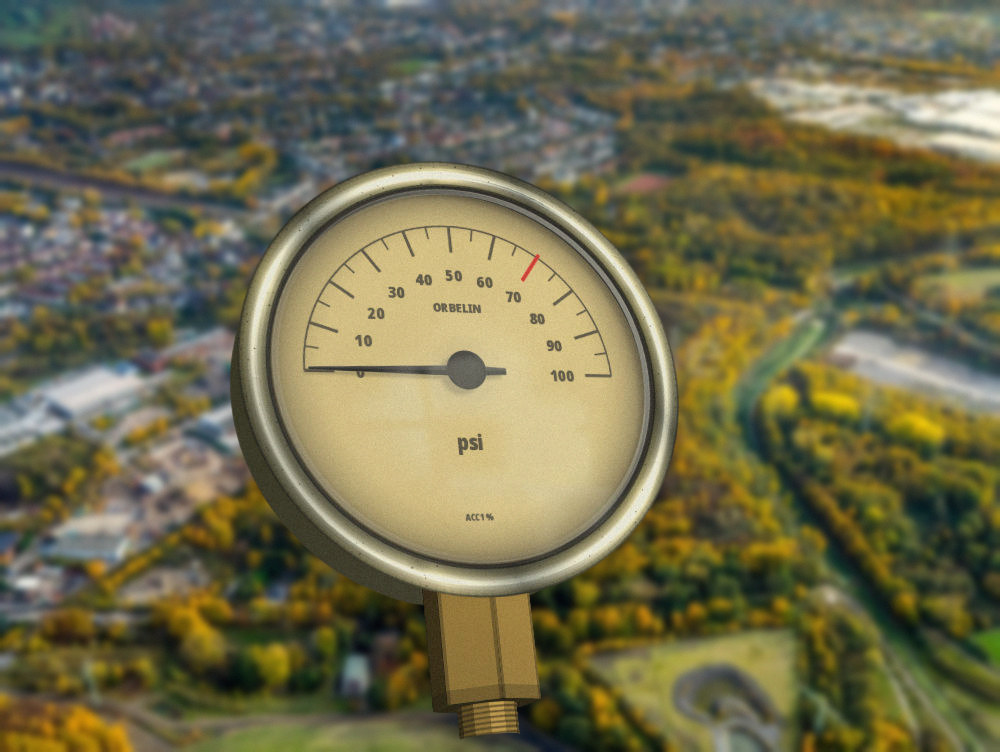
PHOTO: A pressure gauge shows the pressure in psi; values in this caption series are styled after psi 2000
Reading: psi 0
